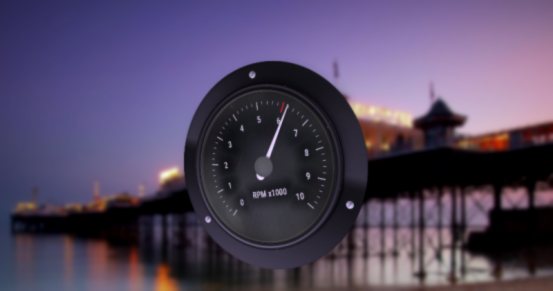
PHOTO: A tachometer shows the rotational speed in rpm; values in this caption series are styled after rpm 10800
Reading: rpm 6200
